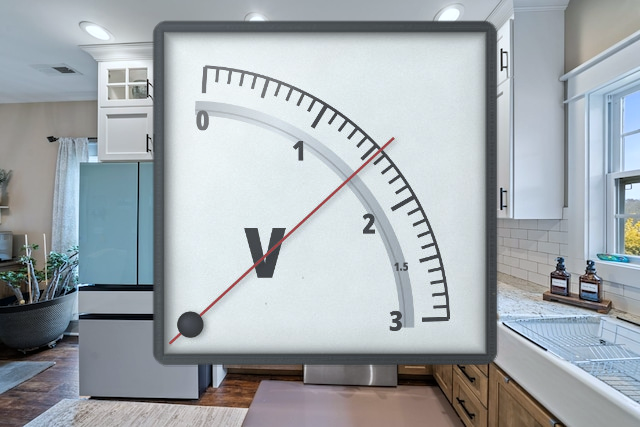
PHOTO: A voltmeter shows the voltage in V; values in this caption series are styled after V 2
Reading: V 1.55
